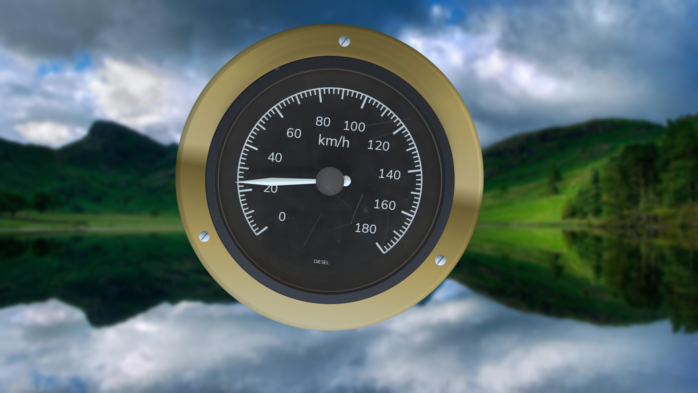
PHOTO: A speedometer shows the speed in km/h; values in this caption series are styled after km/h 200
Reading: km/h 24
